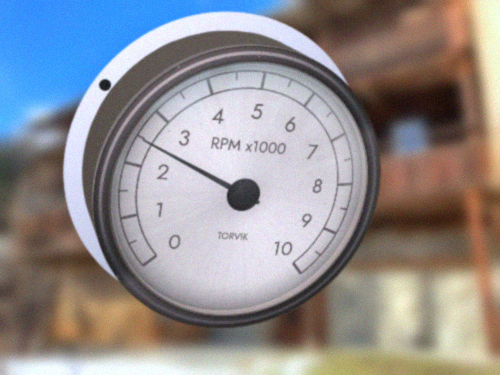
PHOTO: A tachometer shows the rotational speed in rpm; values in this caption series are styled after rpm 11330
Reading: rpm 2500
